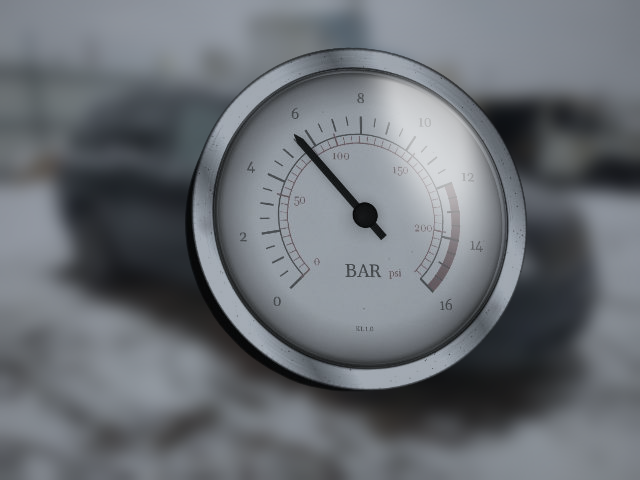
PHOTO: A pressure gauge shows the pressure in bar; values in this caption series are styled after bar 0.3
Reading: bar 5.5
